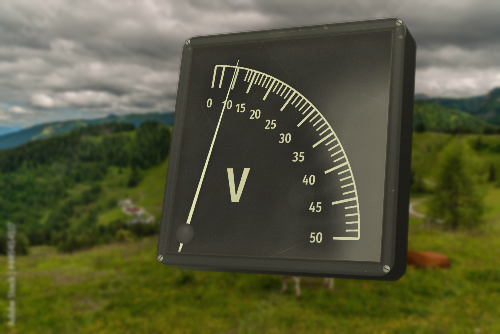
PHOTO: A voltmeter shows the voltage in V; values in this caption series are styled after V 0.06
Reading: V 10
